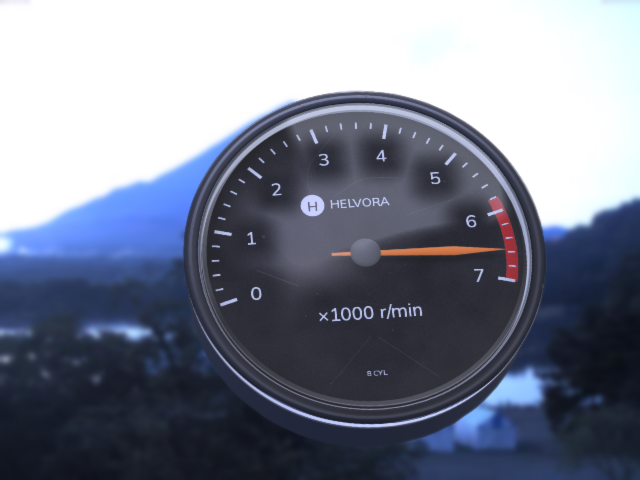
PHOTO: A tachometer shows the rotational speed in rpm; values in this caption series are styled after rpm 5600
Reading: rpm 6600
